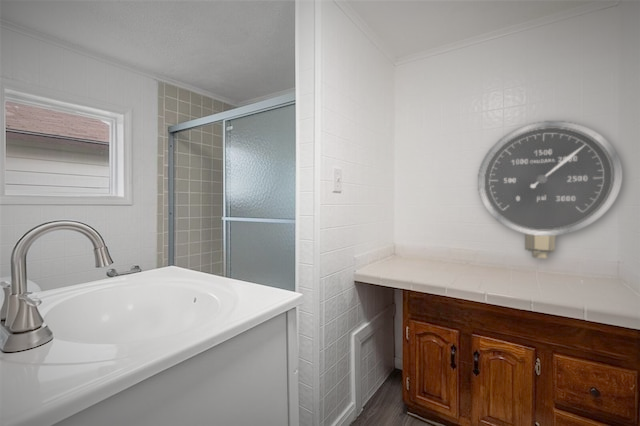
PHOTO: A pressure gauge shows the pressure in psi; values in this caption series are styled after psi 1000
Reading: psi 2000
